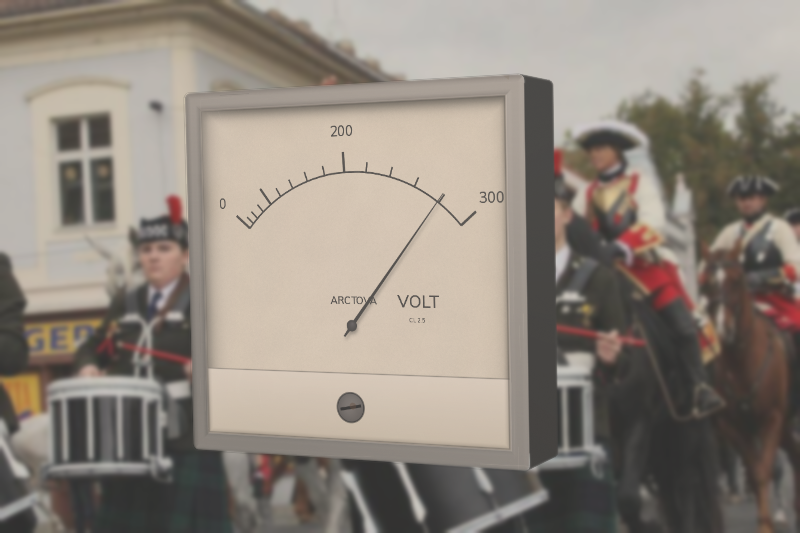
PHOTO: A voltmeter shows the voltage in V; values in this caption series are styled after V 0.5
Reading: V 280
